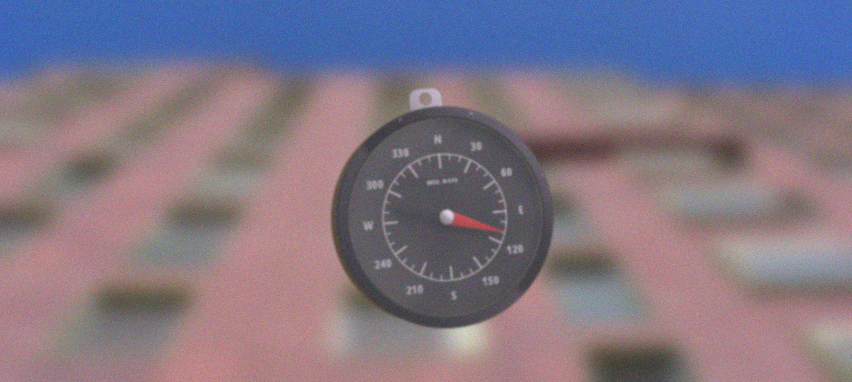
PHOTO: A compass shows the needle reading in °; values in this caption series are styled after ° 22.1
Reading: ° 110
